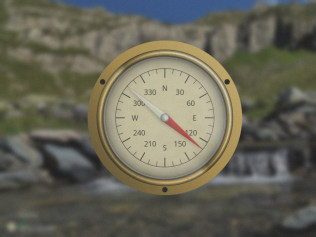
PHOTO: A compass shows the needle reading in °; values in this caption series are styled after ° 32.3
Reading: ° 130
